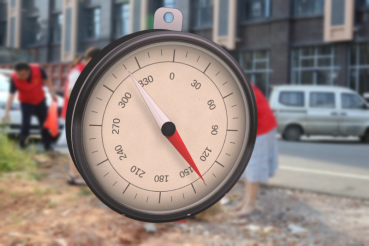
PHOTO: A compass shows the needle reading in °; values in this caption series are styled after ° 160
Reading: ° 140
